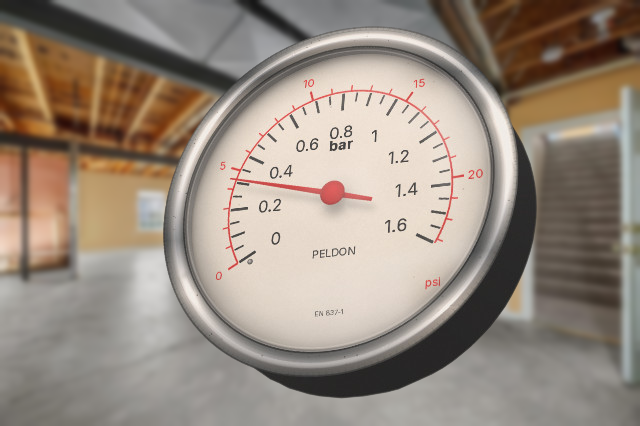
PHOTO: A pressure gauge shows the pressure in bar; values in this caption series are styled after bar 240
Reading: bar 0.3
